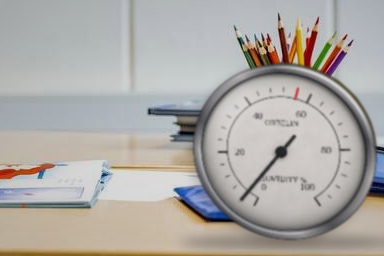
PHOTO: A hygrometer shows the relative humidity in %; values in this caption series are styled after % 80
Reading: % 4
